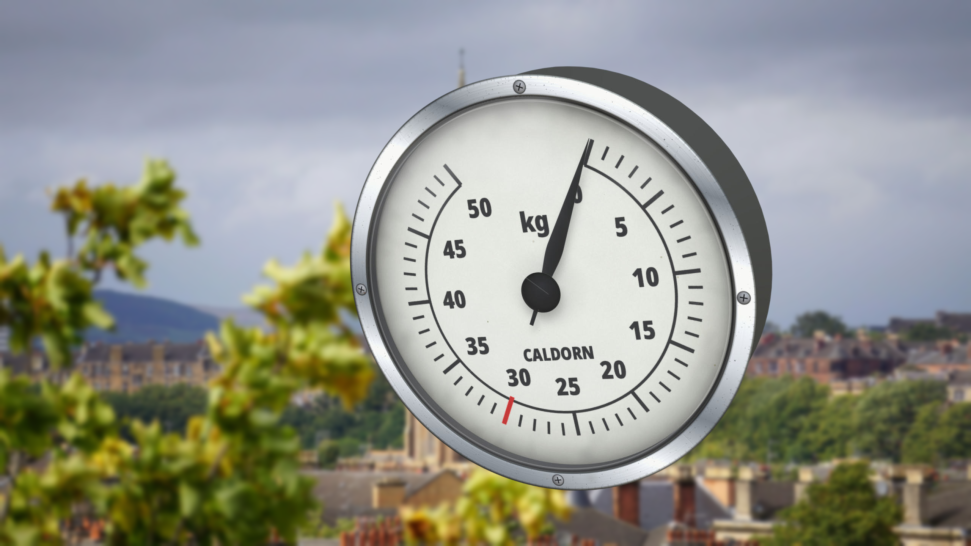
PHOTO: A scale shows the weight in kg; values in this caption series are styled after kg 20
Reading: kg 0
